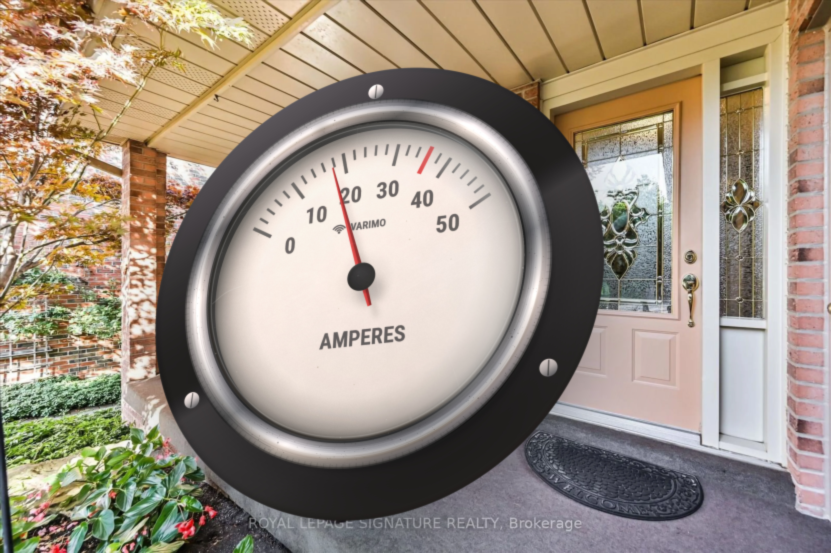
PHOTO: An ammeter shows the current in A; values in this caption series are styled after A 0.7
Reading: A 18
